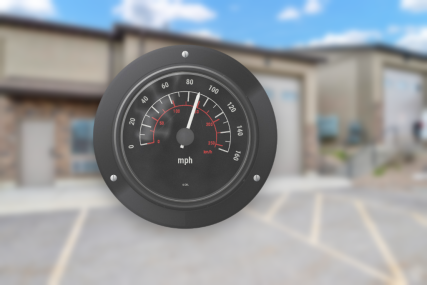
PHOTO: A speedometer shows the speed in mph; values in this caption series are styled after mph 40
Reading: mph 90
